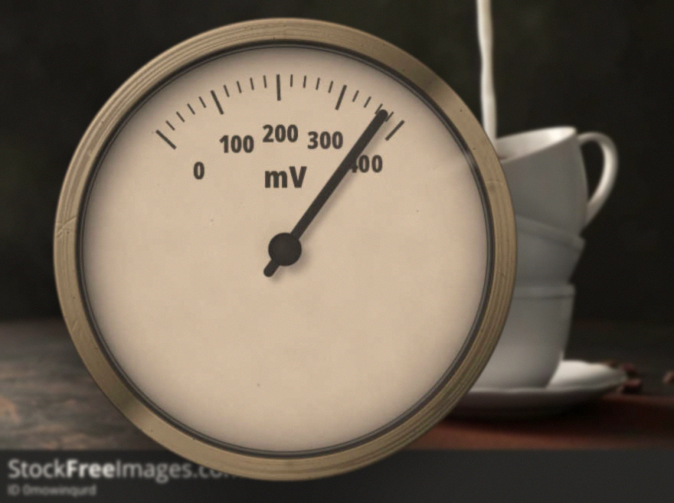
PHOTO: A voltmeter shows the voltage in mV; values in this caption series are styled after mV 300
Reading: mV 370
